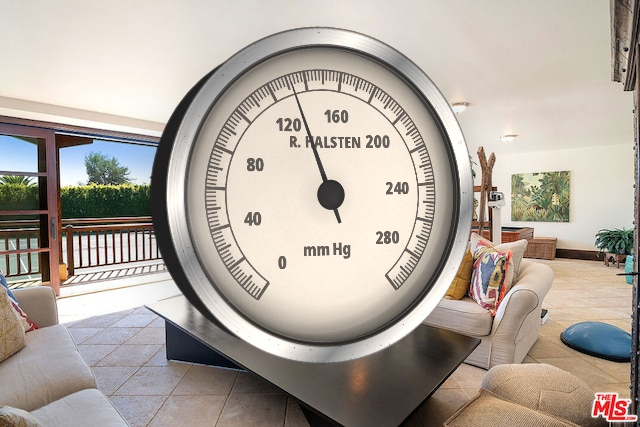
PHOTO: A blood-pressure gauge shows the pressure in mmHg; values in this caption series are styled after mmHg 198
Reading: mmHg 130
